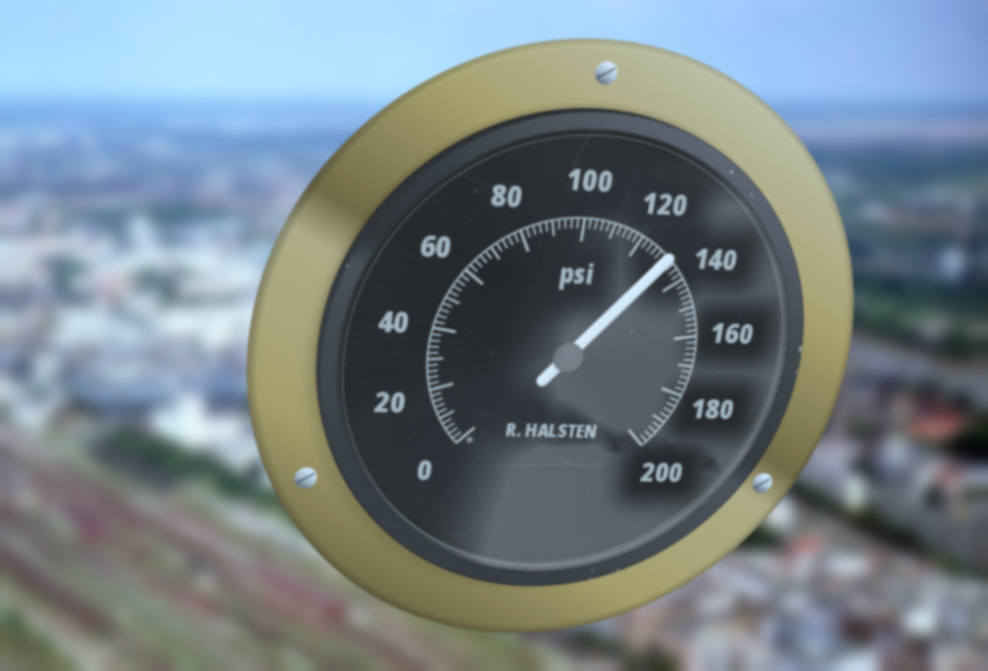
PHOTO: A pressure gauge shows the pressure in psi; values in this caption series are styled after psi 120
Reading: psi 130
